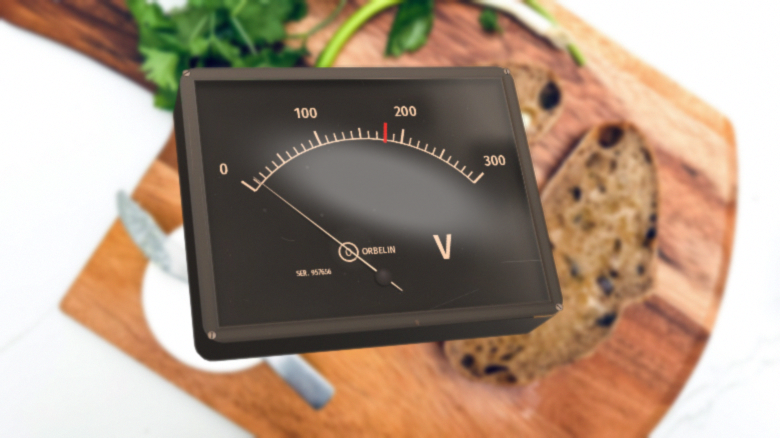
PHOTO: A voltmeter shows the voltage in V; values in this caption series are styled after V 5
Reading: V 10
